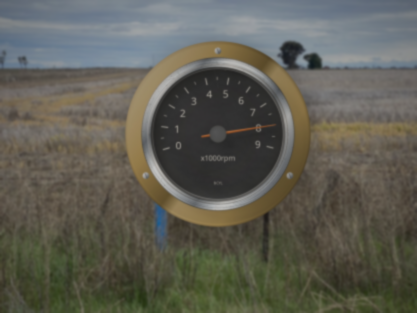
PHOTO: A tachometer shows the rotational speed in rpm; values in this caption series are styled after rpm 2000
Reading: rpm 8000
